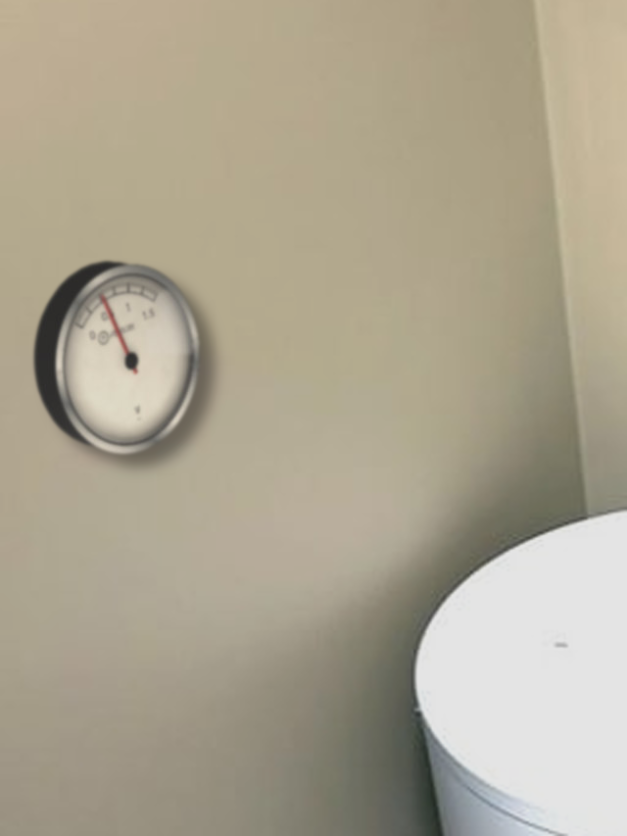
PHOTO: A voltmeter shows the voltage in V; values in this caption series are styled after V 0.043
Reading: V 0.5
